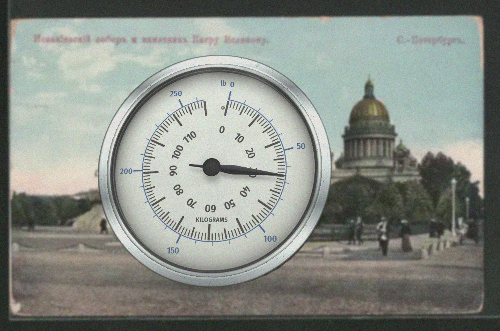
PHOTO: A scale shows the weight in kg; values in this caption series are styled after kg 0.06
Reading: kg 30
